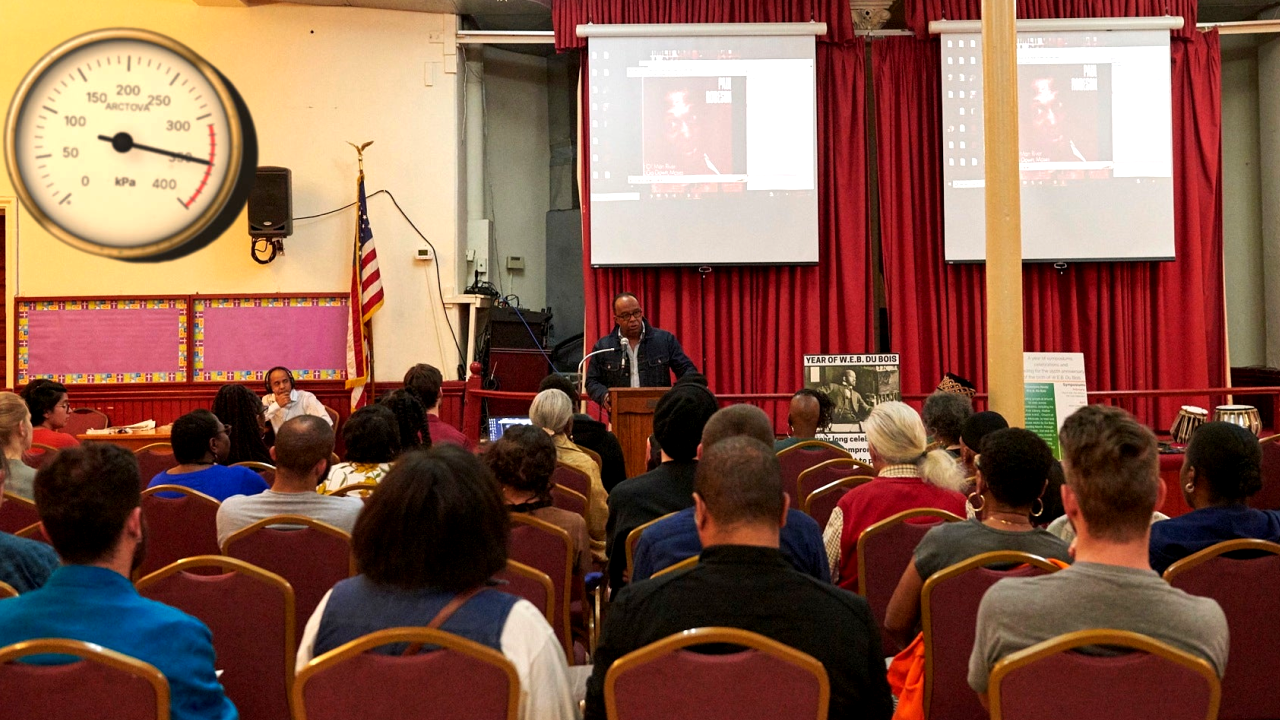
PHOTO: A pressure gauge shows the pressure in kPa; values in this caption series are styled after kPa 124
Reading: kPa 350
